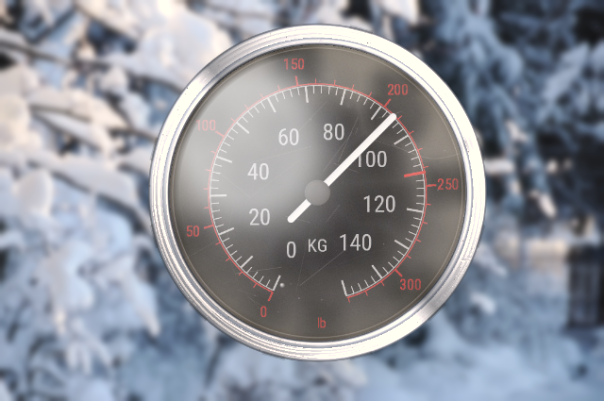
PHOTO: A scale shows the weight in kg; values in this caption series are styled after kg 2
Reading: kg 94
